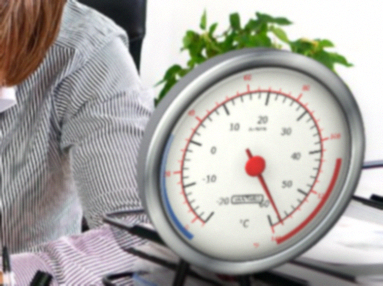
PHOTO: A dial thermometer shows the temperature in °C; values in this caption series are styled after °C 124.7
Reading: °C 58
